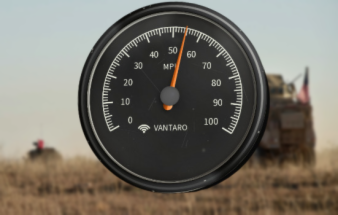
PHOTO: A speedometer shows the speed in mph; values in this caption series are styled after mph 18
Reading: mph 55
